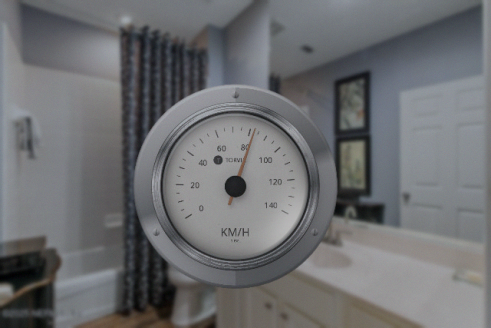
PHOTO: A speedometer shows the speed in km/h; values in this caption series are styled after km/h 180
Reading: km/h 82.5
